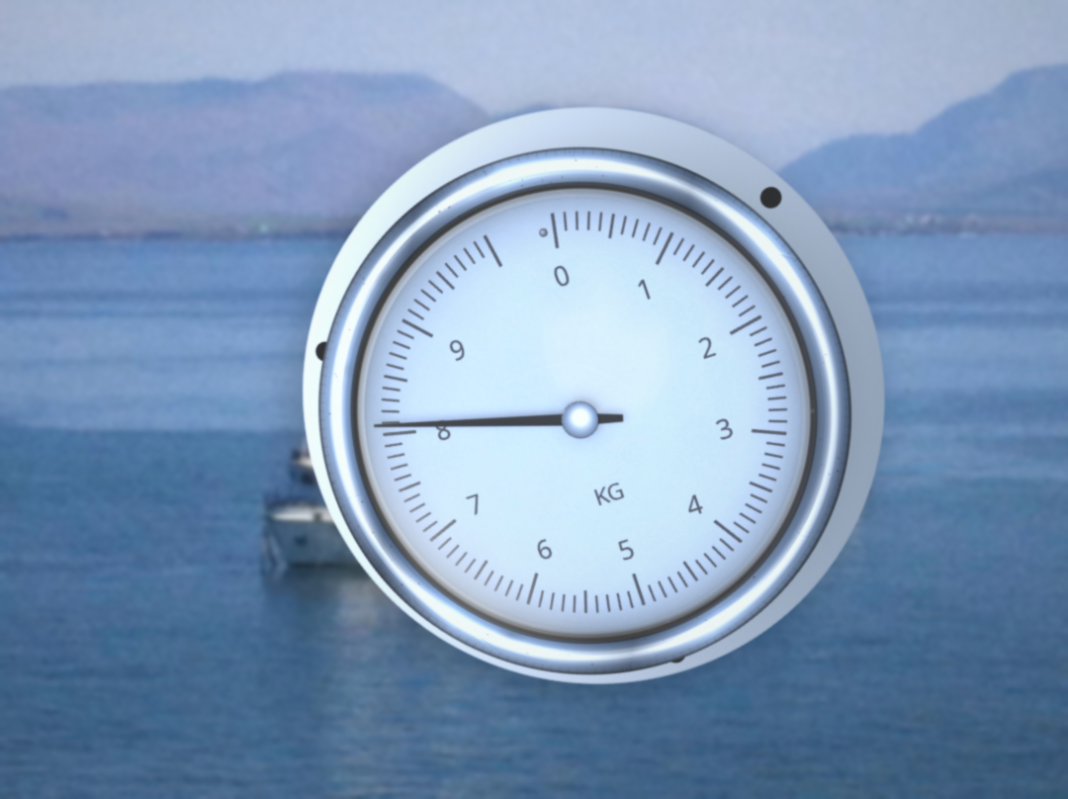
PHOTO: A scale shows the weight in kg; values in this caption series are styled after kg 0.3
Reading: kg 8.1
